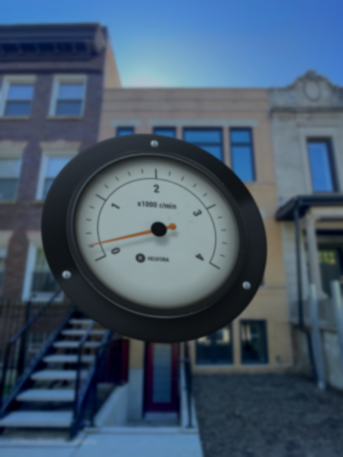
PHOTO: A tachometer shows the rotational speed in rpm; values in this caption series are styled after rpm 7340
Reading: rpm 200
